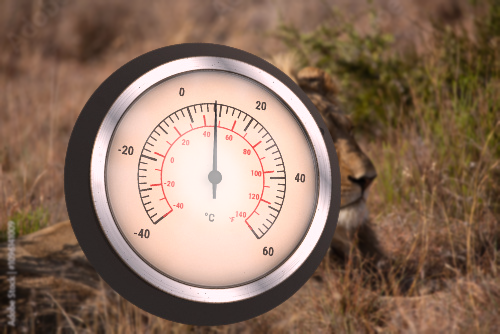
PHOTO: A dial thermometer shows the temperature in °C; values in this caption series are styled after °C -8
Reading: °C 8
